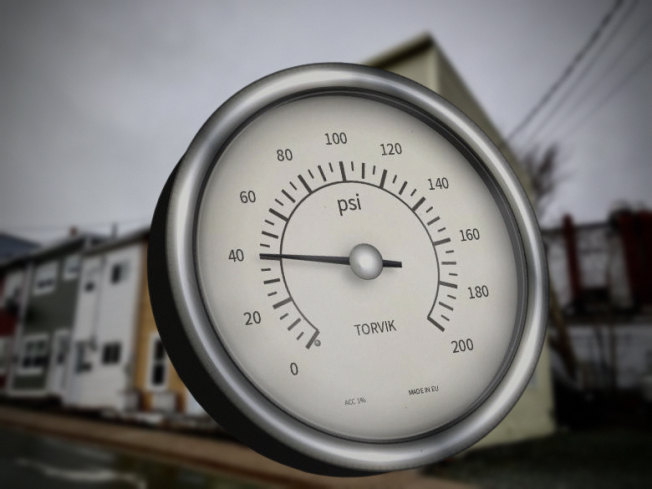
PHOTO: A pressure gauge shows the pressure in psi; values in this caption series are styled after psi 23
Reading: psi 40
